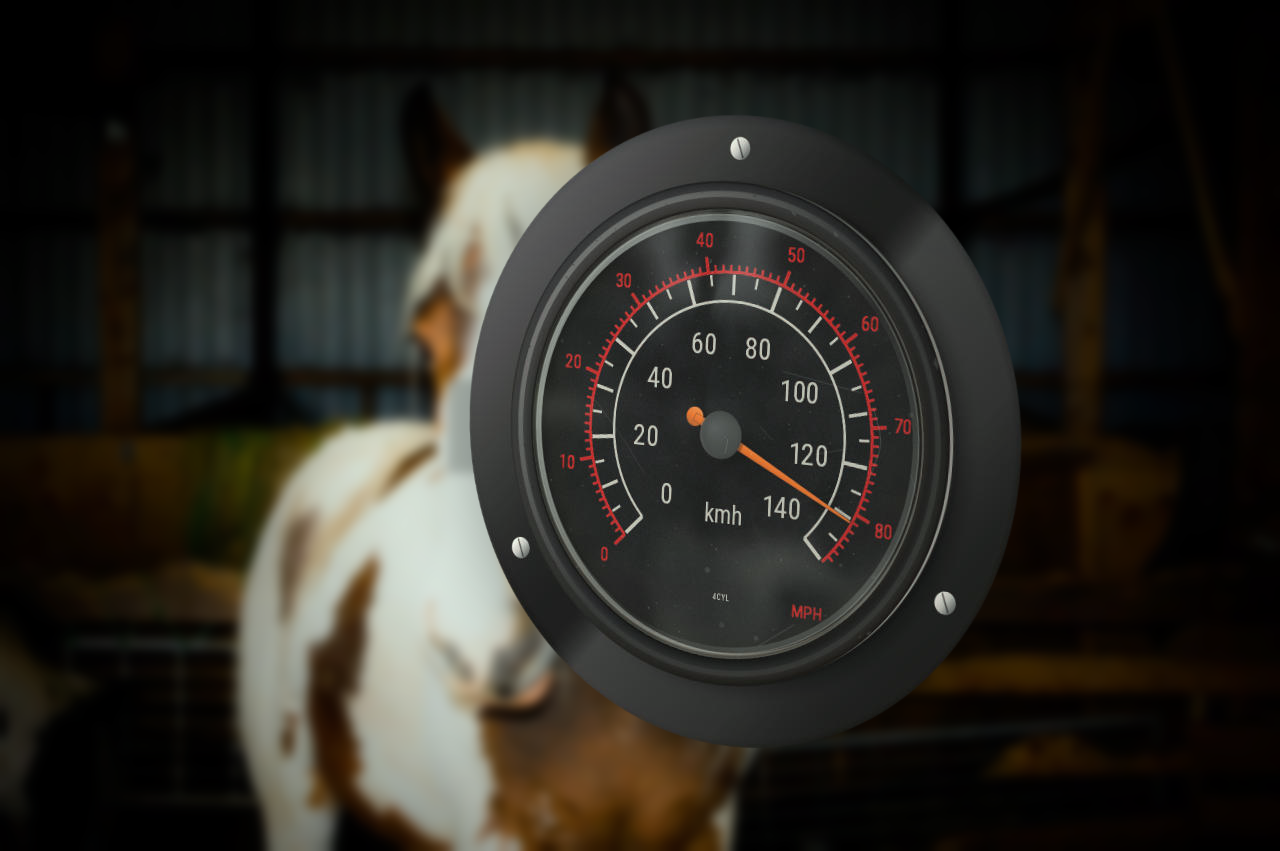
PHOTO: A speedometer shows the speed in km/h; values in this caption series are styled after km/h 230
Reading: km/h 130
